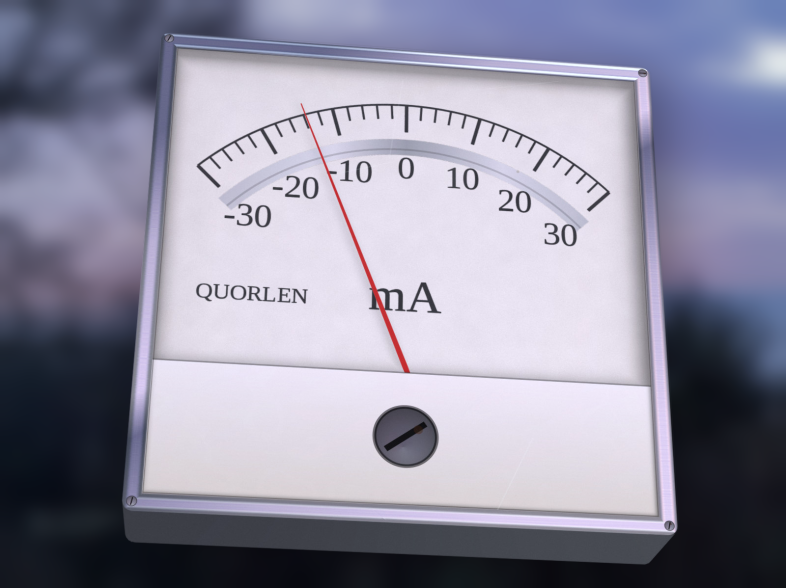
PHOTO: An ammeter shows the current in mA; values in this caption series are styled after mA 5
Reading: mA -14
